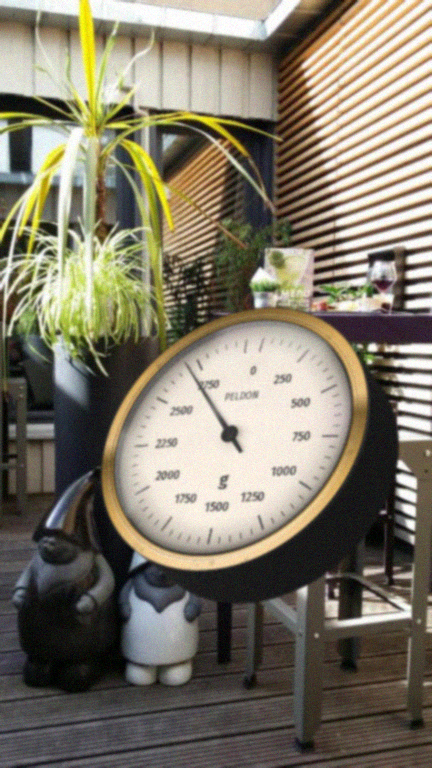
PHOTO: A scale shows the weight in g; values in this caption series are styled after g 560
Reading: g 2700
